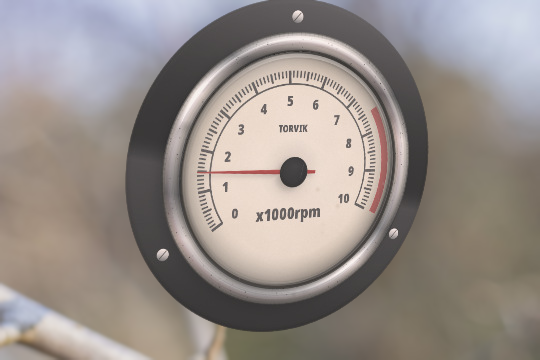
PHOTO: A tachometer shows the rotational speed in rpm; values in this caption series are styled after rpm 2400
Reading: rpm 1500
